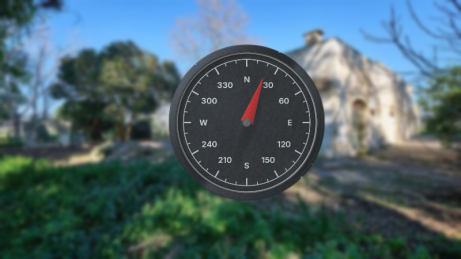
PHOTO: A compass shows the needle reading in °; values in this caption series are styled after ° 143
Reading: ° 20
